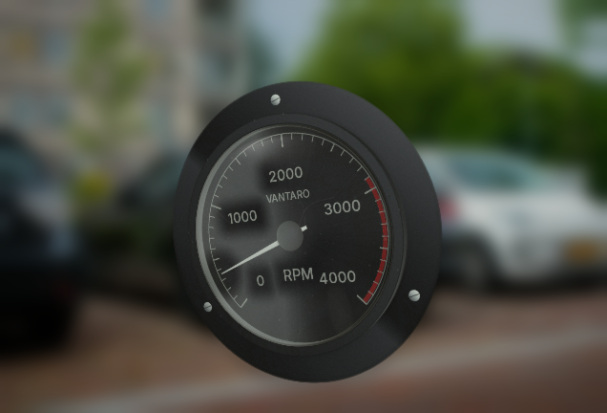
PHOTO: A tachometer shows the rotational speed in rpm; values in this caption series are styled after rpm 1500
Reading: rpm 350
